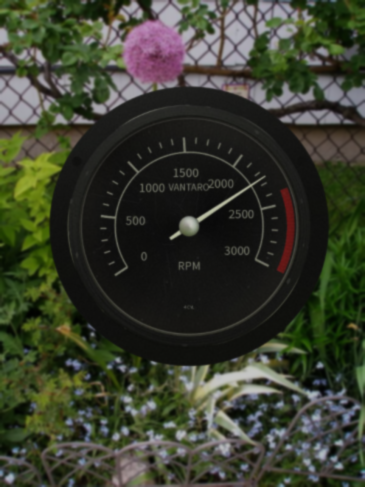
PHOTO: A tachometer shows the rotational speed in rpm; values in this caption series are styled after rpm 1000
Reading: rpm 2250
